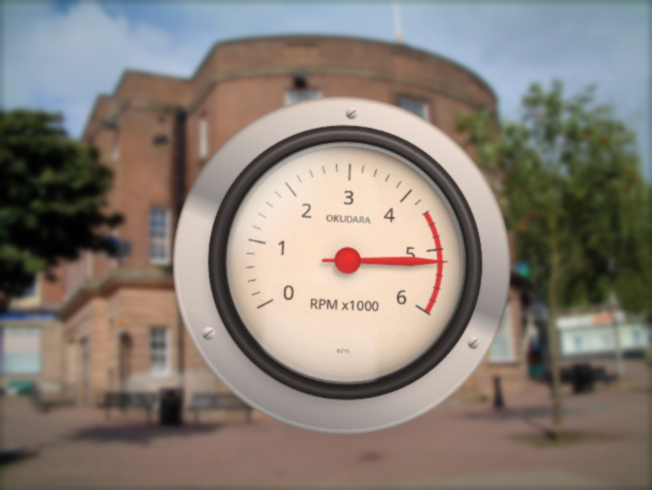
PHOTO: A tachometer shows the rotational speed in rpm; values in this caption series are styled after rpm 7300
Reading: rpm 5200
